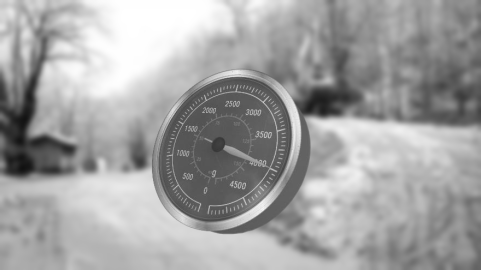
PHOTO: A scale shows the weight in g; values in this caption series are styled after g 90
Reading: g 4000
